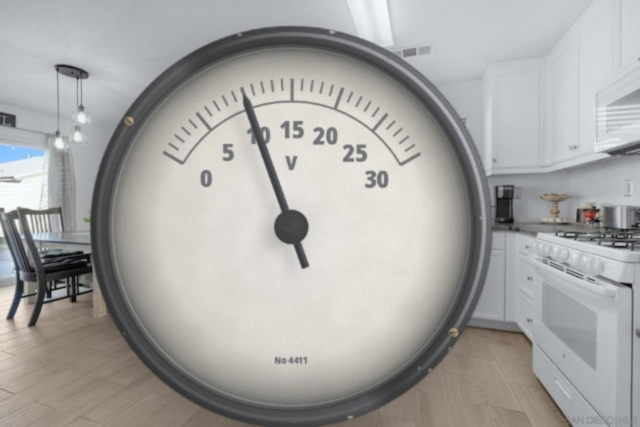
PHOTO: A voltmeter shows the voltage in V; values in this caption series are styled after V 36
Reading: V 10
